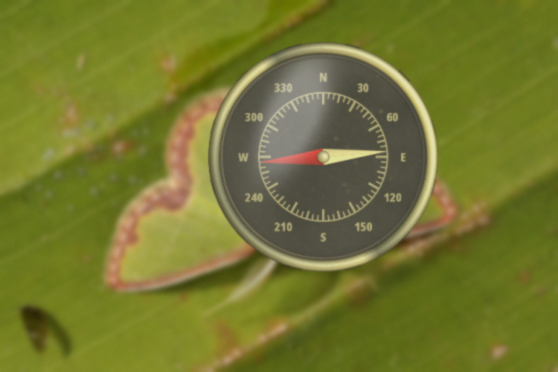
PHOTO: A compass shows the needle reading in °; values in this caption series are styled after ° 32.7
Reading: ° 265
